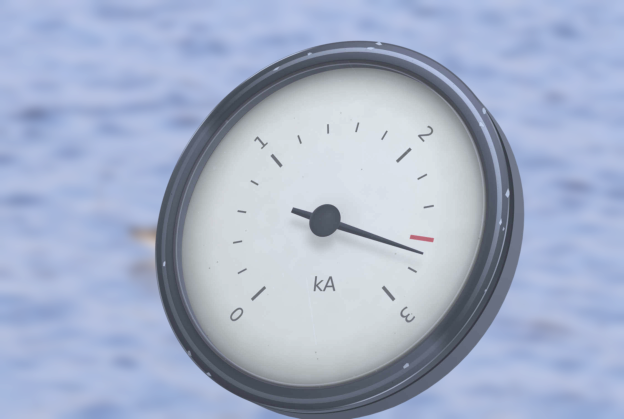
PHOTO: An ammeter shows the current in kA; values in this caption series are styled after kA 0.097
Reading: kA 2.7
